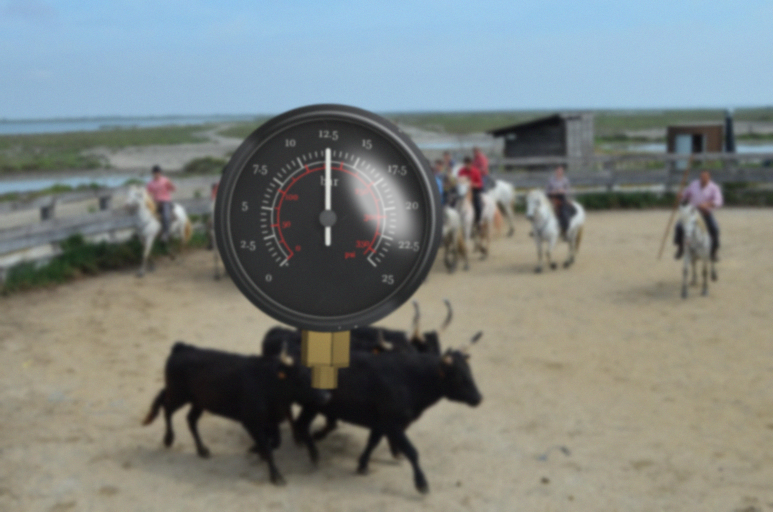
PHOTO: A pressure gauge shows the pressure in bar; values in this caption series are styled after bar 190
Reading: bar 12.5
